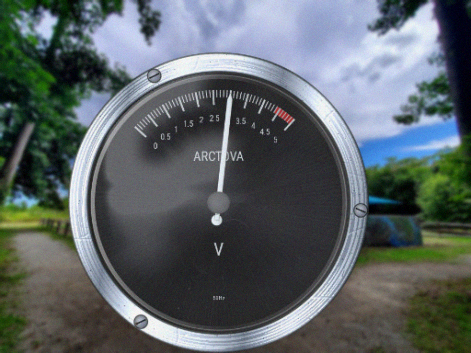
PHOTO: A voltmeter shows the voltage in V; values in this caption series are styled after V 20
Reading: V 3
